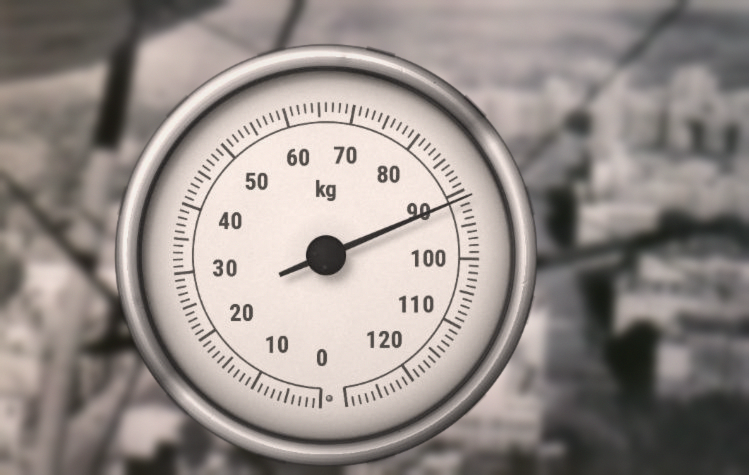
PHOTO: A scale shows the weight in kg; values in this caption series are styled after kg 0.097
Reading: kg 91
